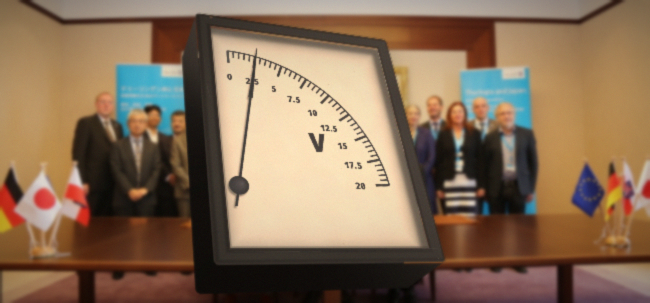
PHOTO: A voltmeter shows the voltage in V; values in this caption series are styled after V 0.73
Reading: V 2.5
